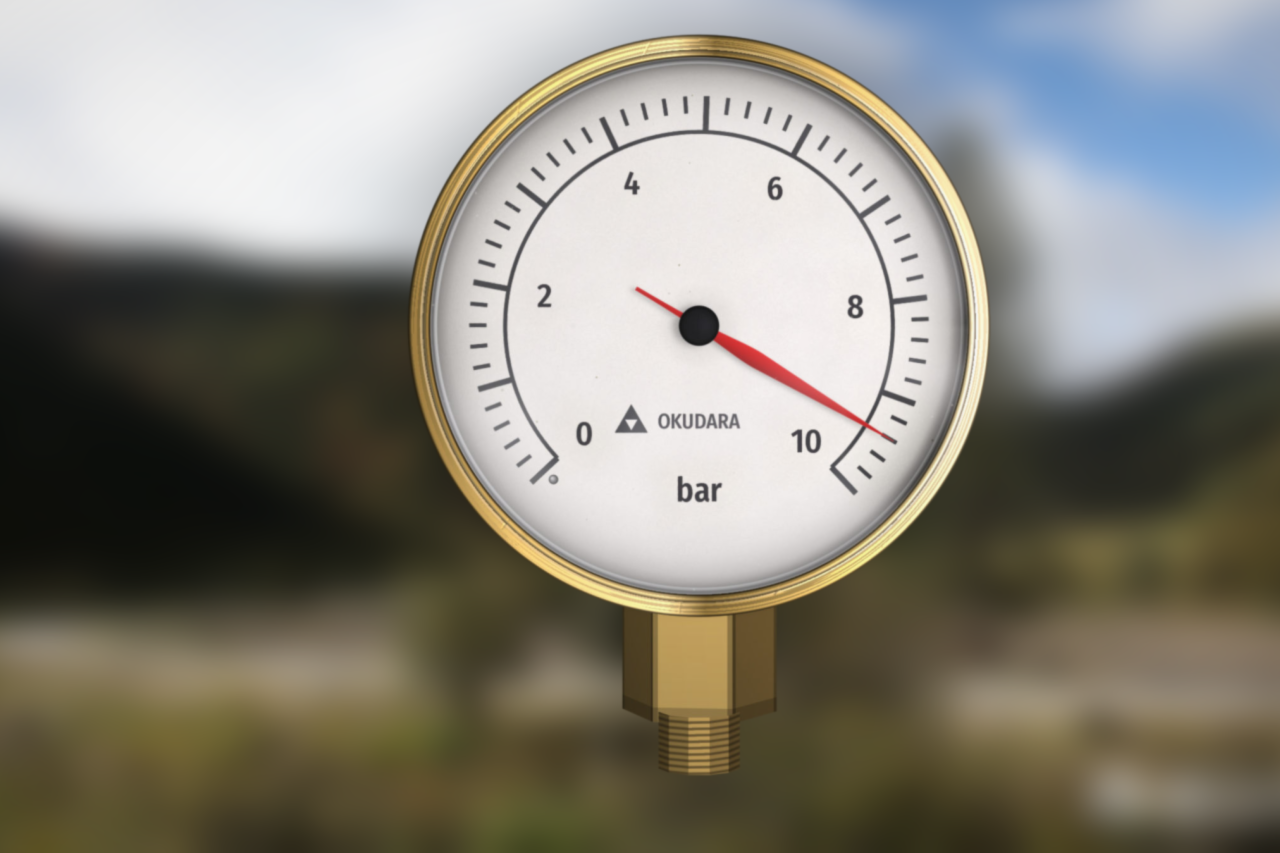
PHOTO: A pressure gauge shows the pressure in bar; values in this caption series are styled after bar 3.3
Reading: bar 9.4
